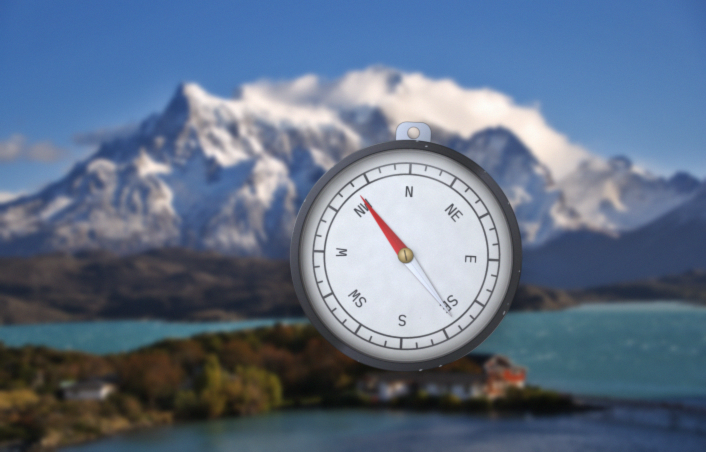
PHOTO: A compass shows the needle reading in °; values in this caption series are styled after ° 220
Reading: ° 320
